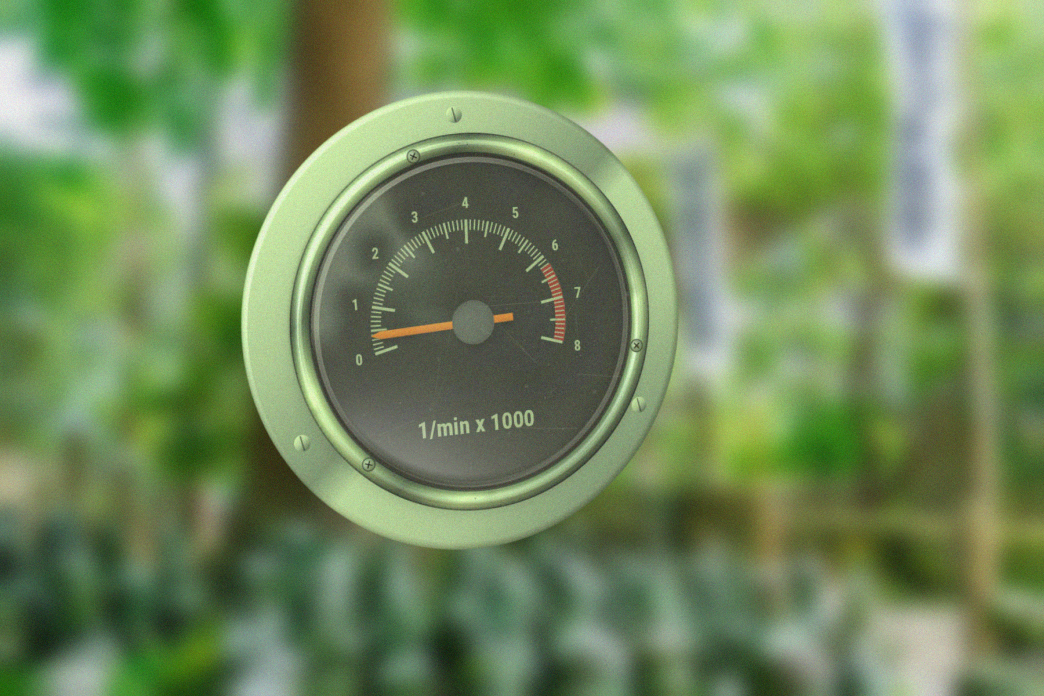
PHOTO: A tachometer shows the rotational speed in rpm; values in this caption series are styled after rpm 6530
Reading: rpm 400
